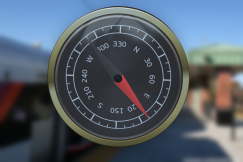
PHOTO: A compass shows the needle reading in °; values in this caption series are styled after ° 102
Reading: ° 110
